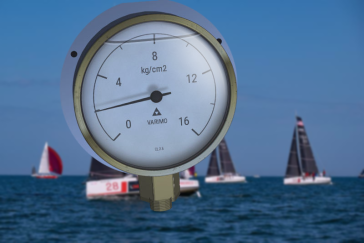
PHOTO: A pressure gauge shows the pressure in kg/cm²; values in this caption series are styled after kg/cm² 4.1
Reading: kg/cm² 2
